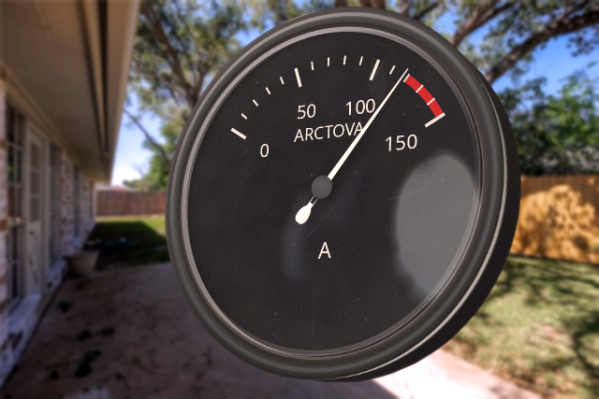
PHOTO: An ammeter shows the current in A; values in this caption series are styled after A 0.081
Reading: A 120
